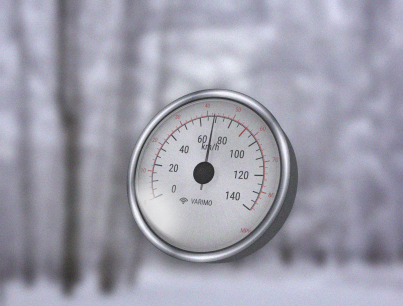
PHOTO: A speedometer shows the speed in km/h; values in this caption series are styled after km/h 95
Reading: km/h 70
